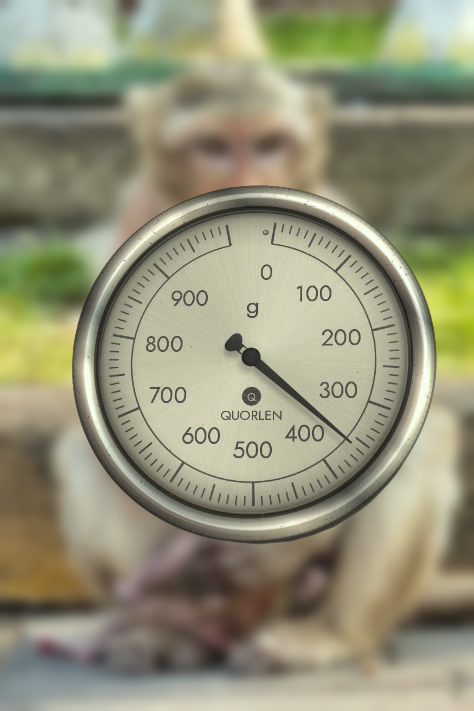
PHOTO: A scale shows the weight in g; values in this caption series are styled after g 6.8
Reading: g 360
